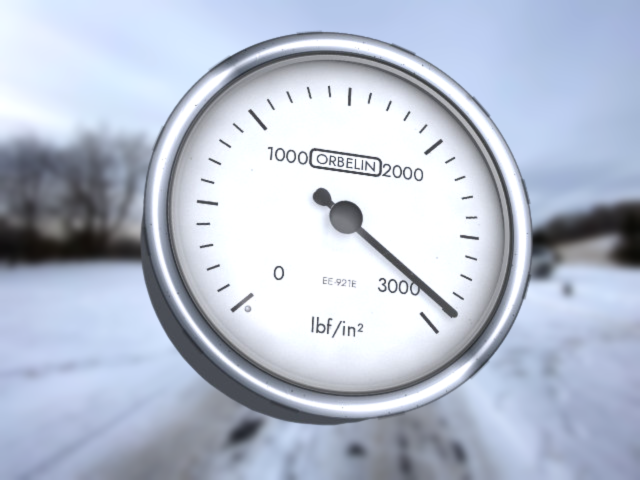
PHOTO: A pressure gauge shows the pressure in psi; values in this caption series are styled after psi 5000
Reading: psi 2900
